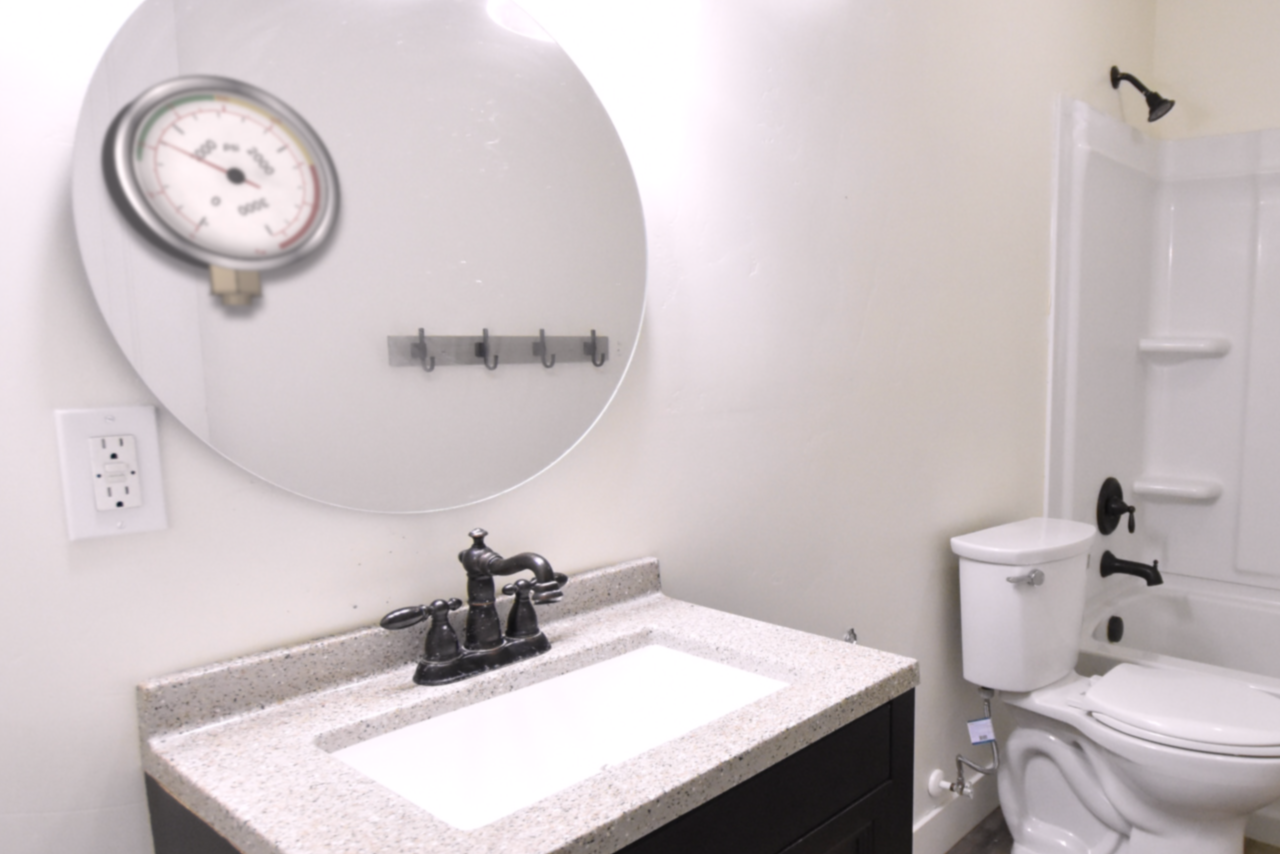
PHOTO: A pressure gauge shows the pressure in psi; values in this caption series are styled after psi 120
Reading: psi 800
